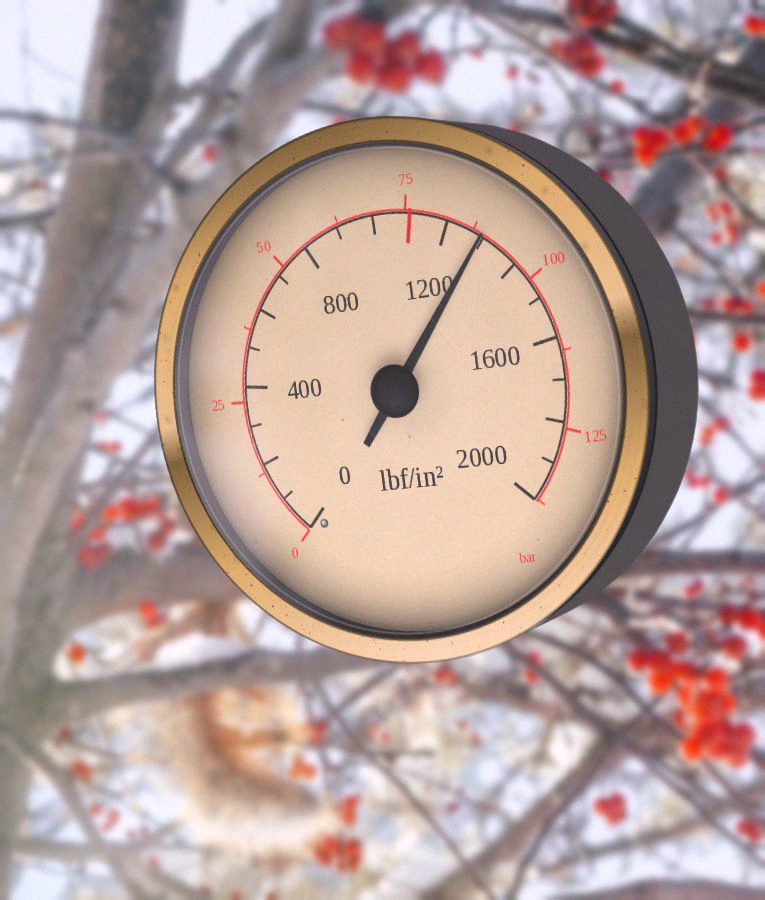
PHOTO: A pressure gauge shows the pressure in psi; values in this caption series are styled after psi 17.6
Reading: psi 1300
